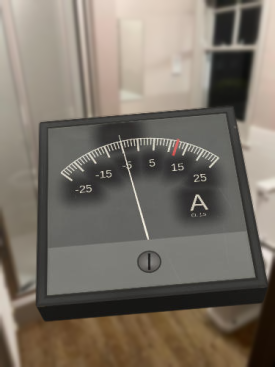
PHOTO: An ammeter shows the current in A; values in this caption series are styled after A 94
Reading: A -5
